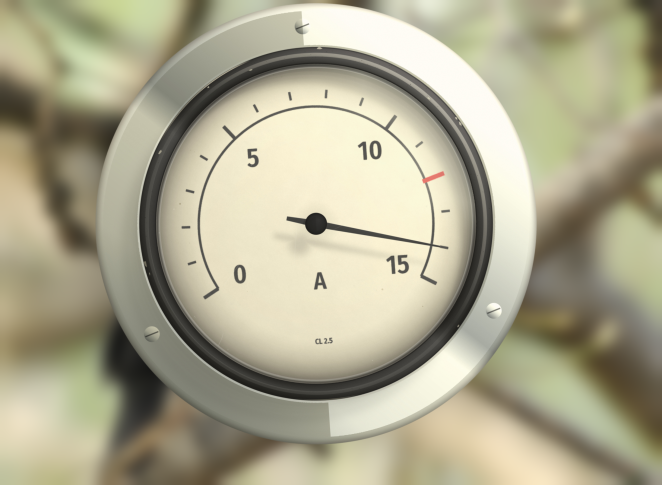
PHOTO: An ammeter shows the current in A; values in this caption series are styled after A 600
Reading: A 14
